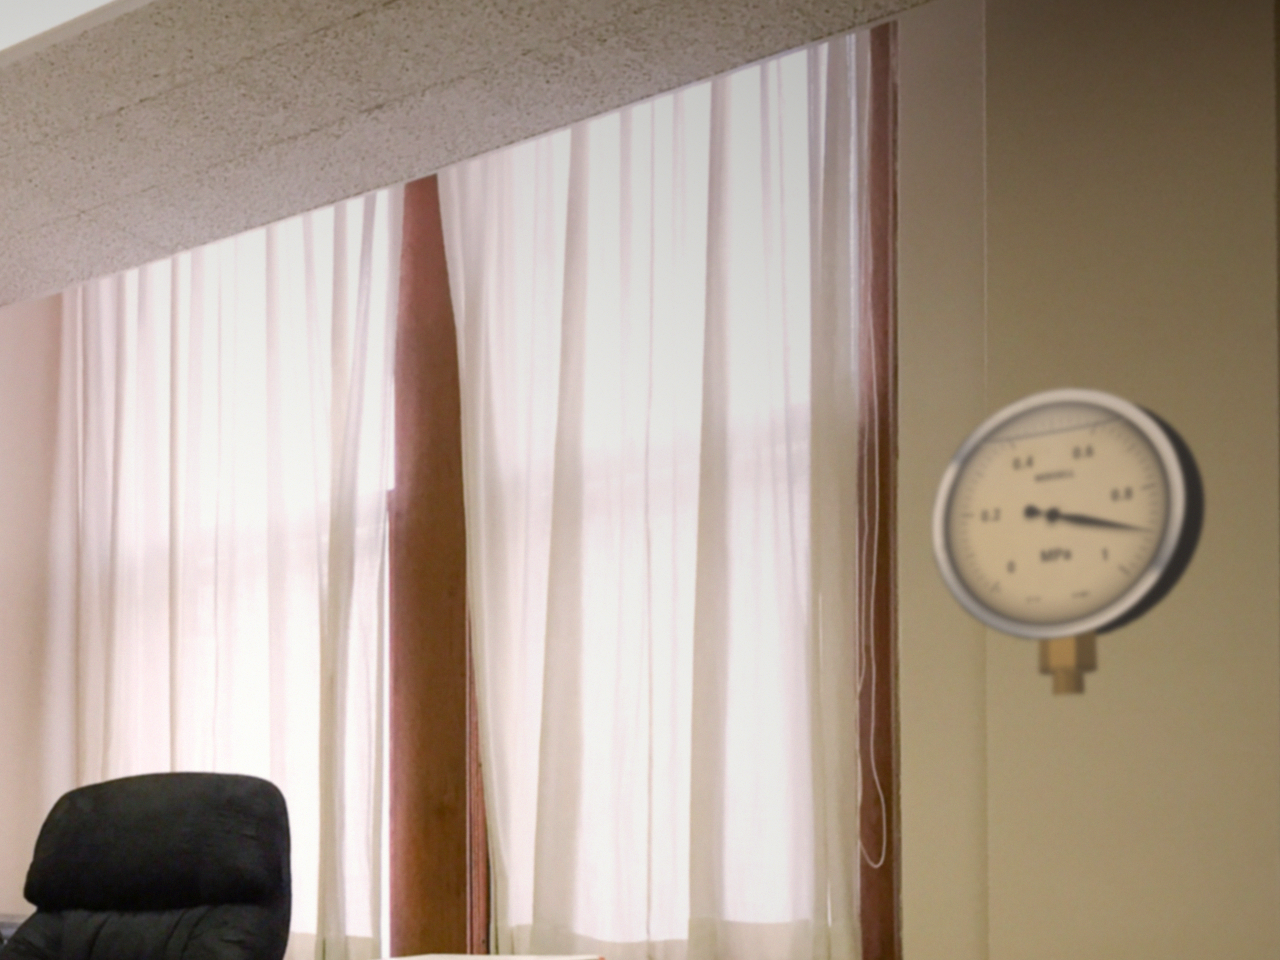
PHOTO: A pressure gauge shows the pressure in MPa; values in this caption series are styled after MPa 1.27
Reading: MPa 0.9
